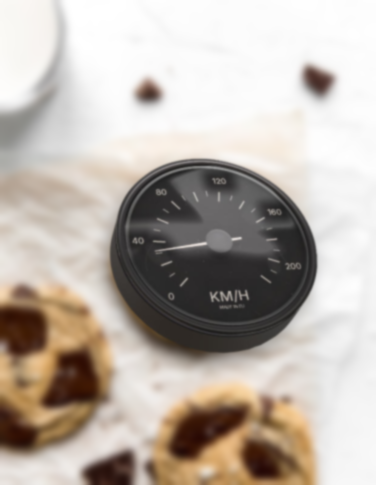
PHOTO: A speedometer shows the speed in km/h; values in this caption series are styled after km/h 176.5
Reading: km/h 30
